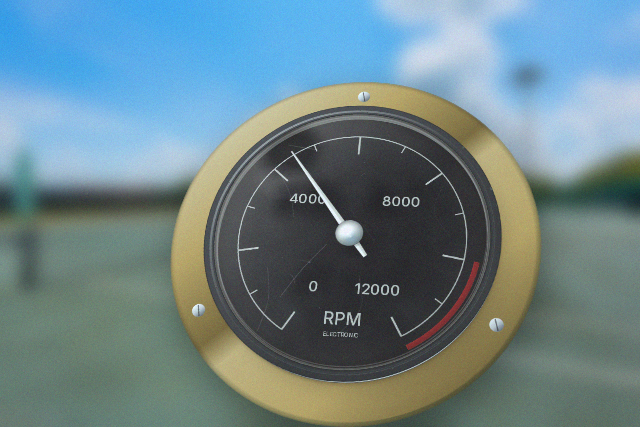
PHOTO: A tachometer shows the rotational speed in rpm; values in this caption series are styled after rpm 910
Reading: rpm 4500
